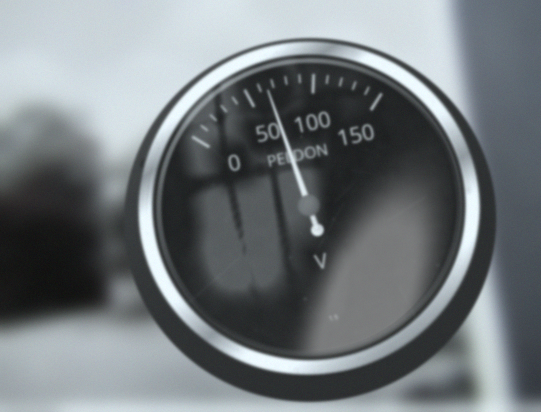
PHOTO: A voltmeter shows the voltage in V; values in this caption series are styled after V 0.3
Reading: V 65
